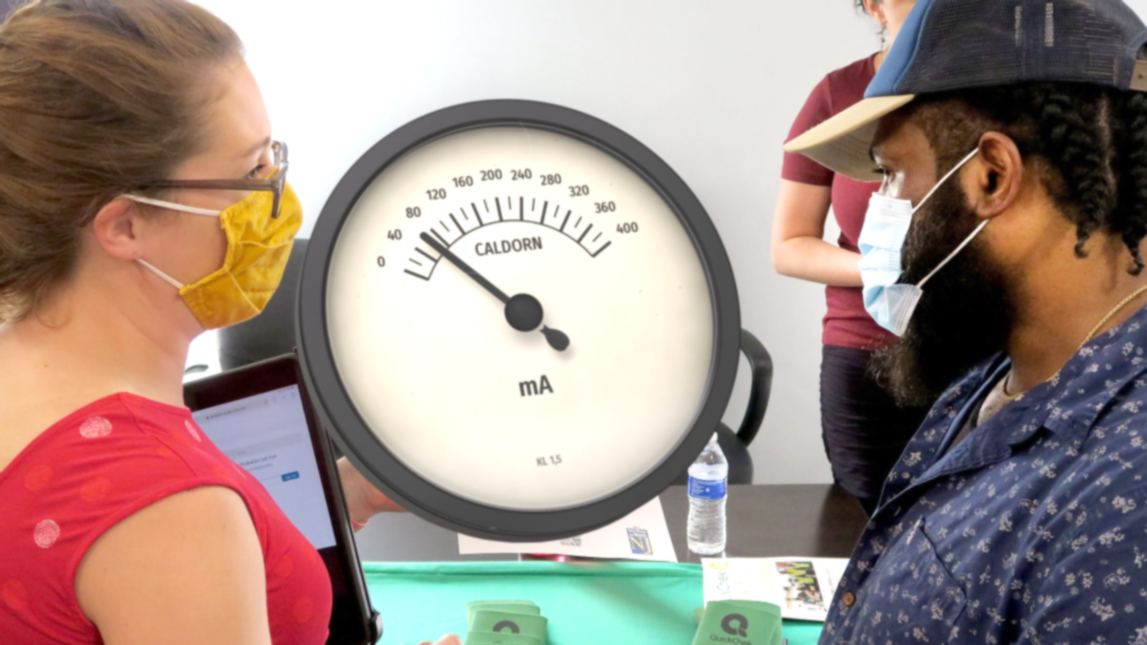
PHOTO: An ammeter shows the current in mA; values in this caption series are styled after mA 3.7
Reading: mA 60
